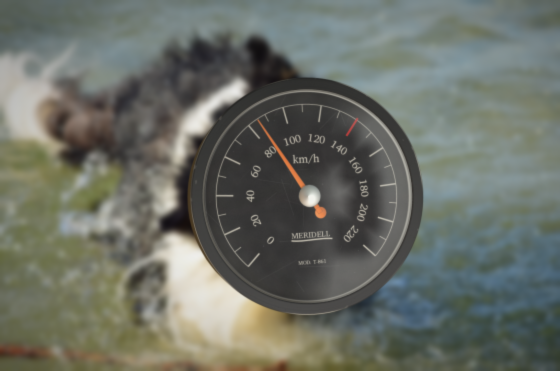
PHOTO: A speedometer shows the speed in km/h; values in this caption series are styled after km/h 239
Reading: km/h 85
